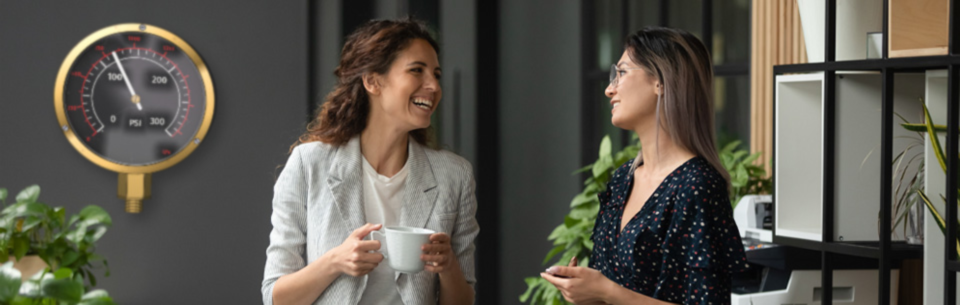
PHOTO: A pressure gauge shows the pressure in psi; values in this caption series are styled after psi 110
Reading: psi 120
